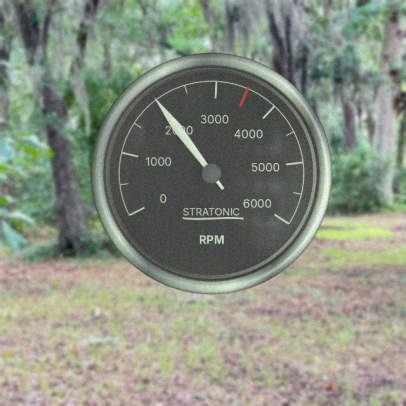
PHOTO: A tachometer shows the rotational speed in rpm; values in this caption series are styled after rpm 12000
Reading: rpm 2000
